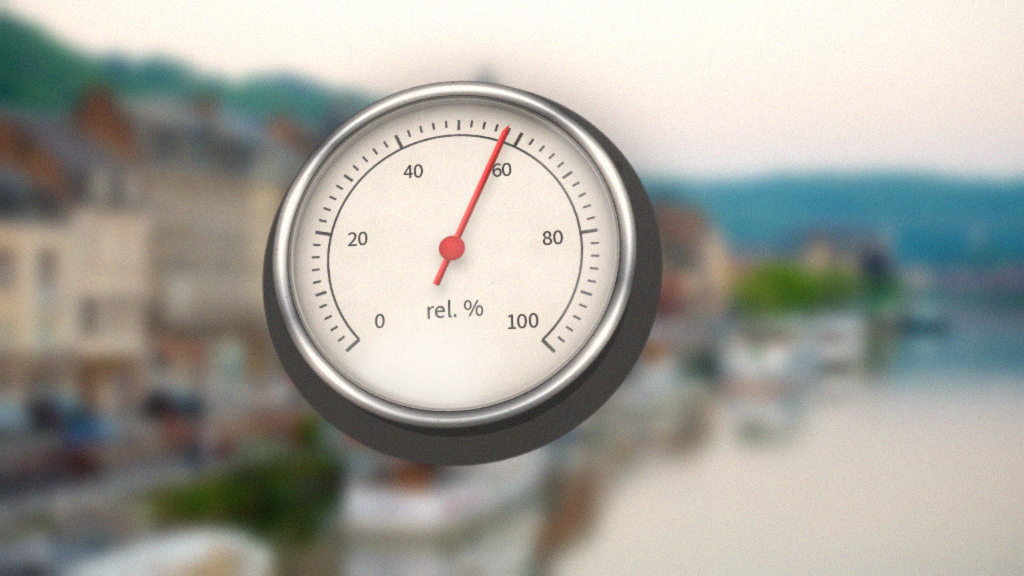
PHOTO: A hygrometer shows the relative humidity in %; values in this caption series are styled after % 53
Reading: % 58
